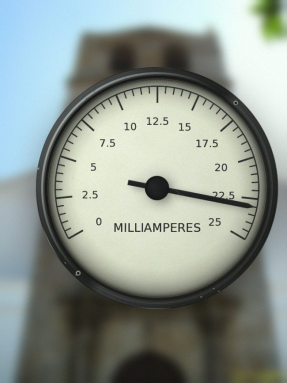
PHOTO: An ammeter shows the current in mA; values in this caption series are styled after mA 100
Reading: mA 23
